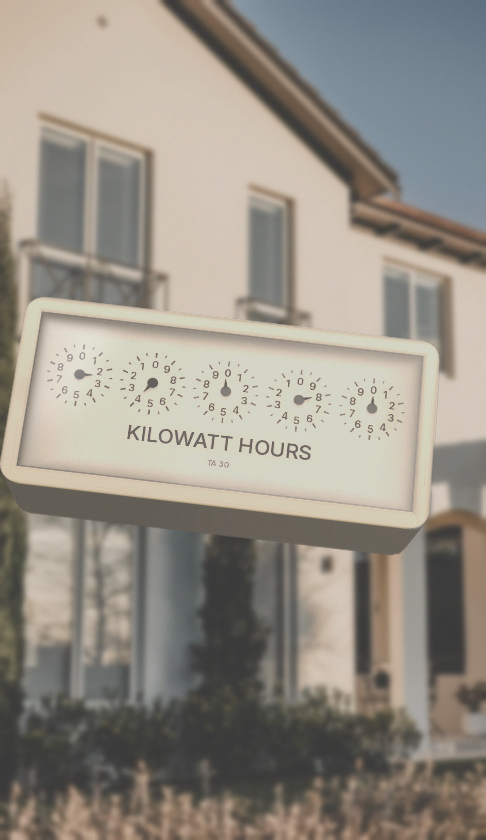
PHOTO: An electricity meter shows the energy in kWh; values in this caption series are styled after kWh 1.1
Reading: kWh 23980
